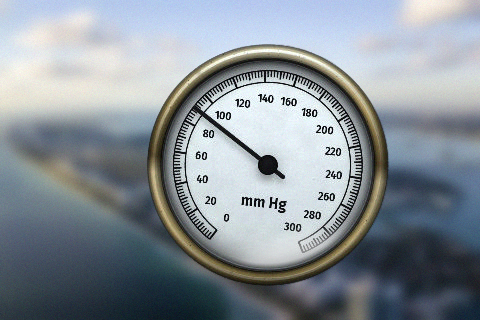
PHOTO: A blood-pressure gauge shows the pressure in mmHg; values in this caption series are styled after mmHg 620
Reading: mmHg 90
